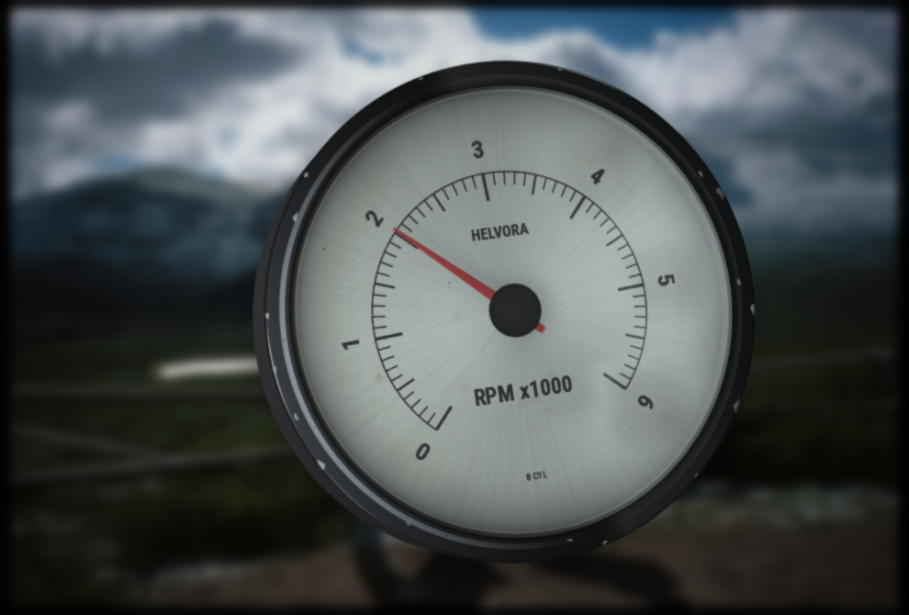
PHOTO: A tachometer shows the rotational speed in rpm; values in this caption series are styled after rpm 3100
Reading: rpm 2000
